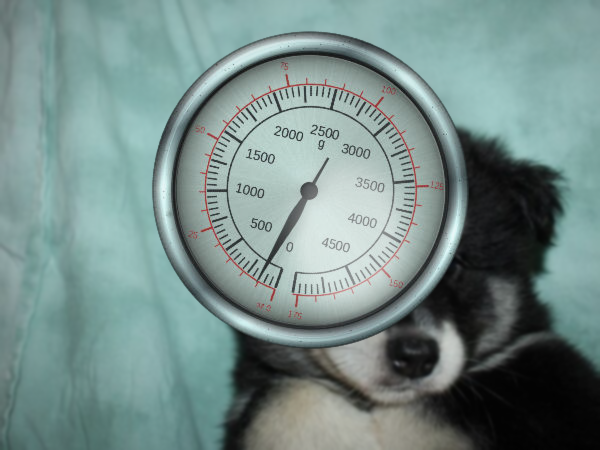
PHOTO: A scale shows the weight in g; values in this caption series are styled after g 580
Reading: g 150
